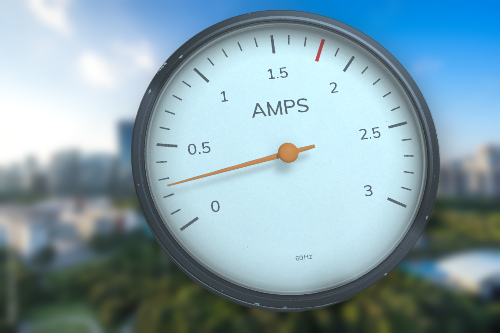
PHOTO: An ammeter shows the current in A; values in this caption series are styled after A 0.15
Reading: A 0.25
